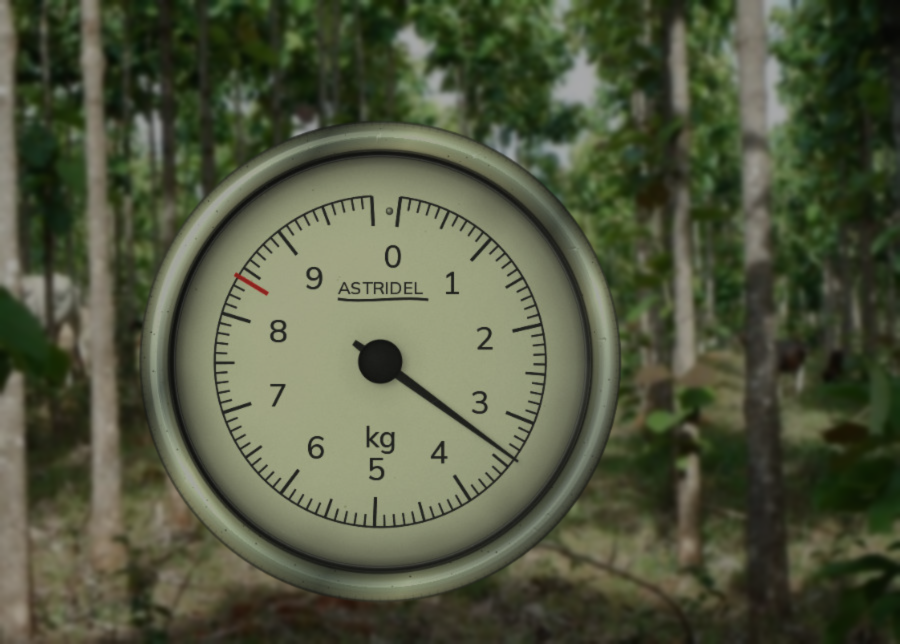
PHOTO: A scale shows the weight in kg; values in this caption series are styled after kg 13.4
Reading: kg 3.4
